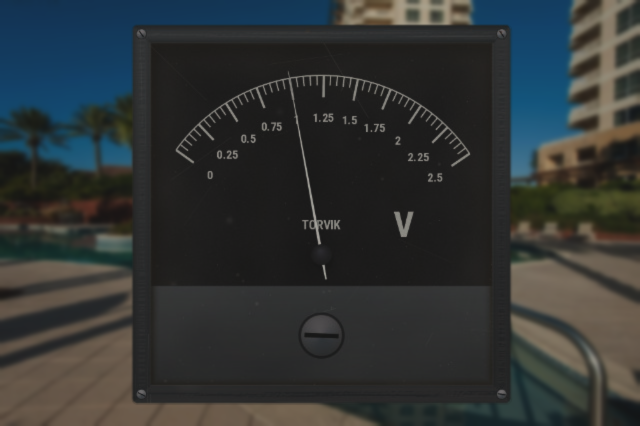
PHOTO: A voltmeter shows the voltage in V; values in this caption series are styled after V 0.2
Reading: V 1
